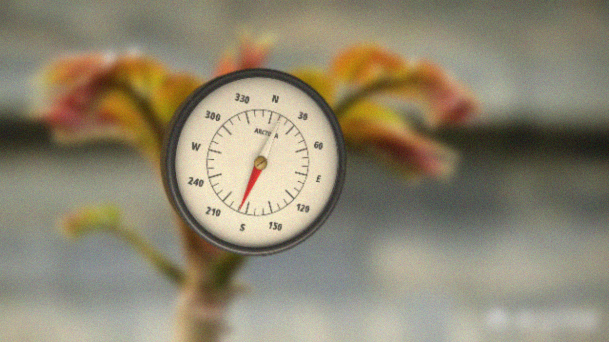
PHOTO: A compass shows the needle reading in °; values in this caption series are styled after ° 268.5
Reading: ° 190
